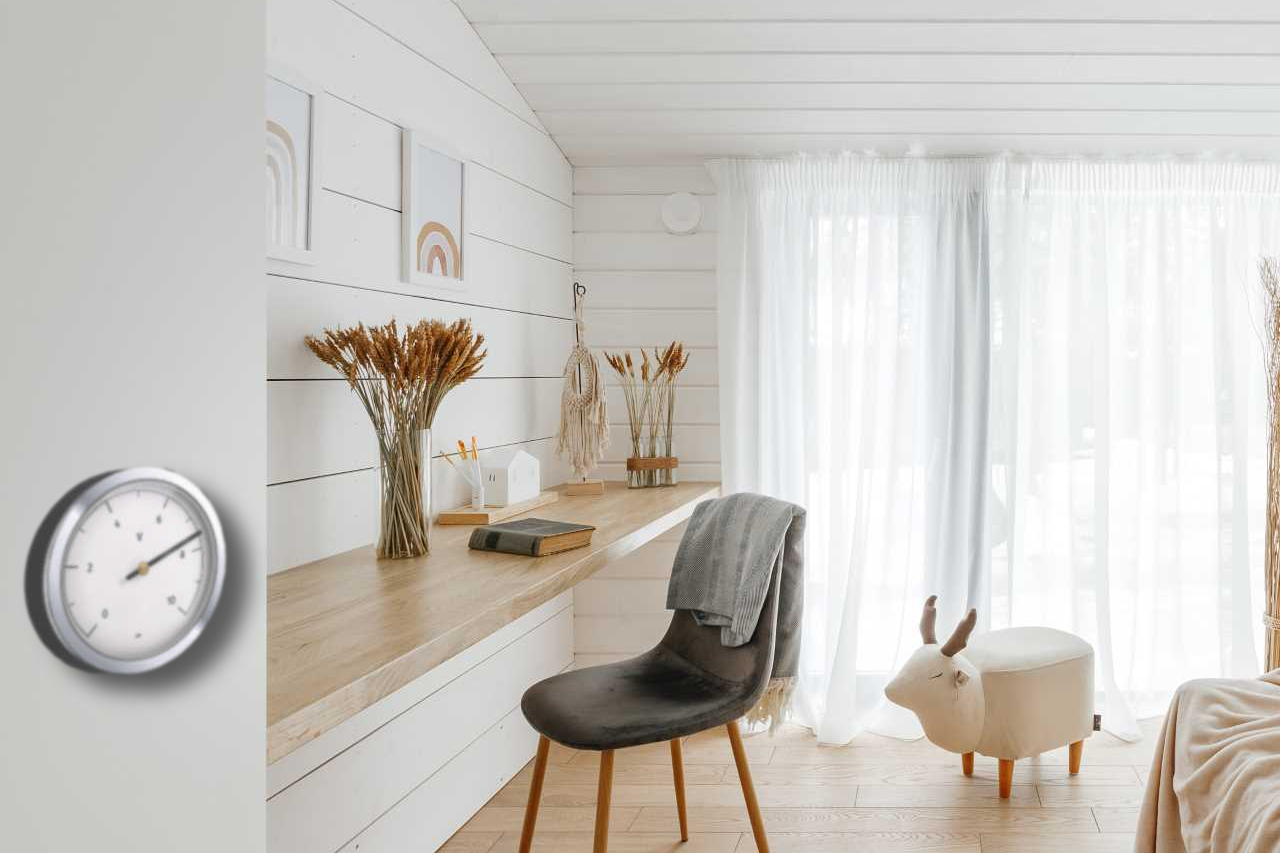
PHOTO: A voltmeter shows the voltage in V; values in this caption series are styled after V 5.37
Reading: V 7.5
